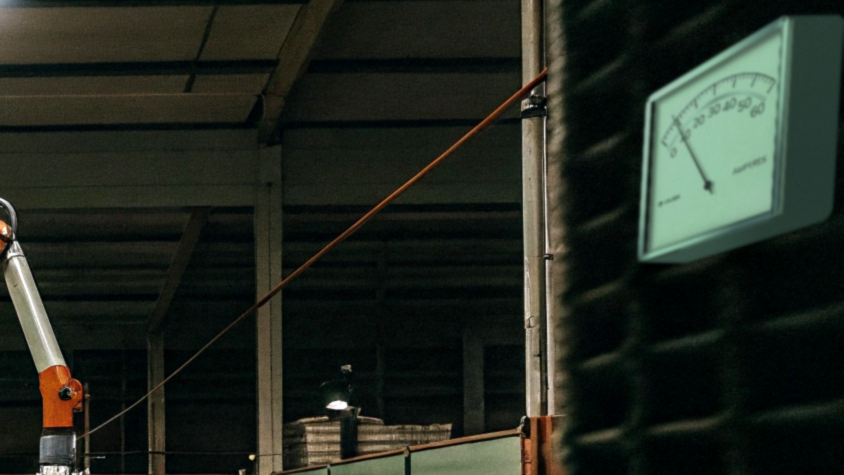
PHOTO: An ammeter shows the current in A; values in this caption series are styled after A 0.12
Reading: A 10
